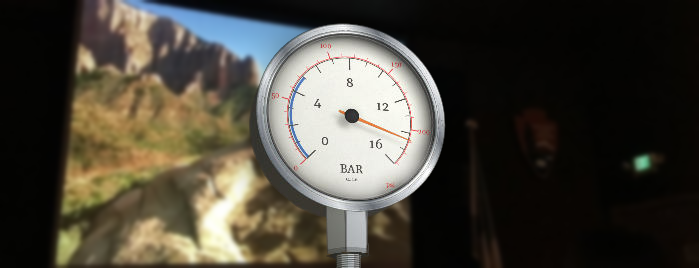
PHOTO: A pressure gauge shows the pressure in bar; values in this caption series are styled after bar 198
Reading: bar 14.5
